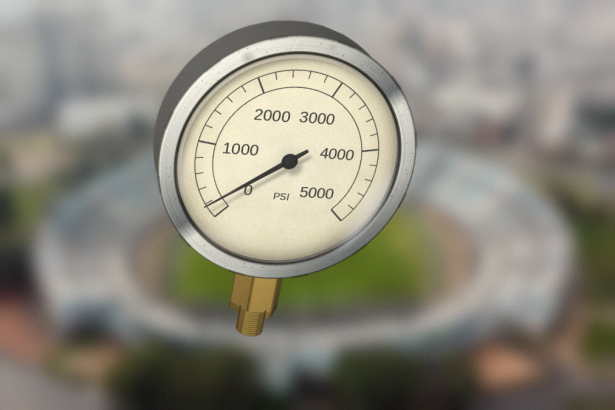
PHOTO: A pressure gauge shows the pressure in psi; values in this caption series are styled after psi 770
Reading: psi 200
